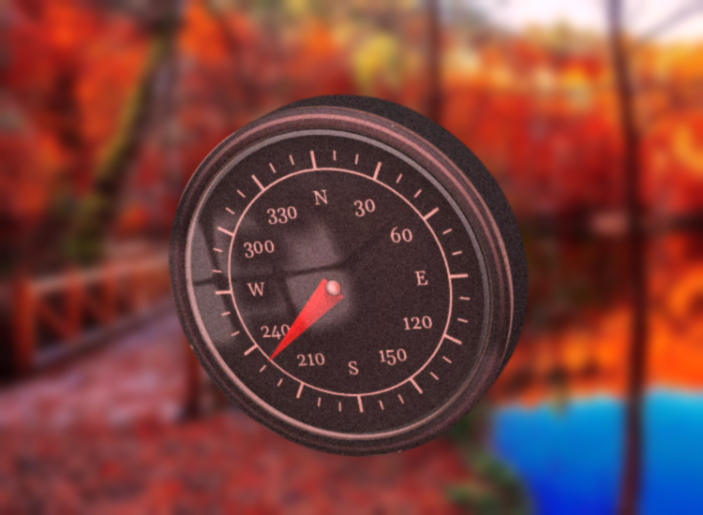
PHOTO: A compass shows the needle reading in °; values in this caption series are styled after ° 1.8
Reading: ° 230
